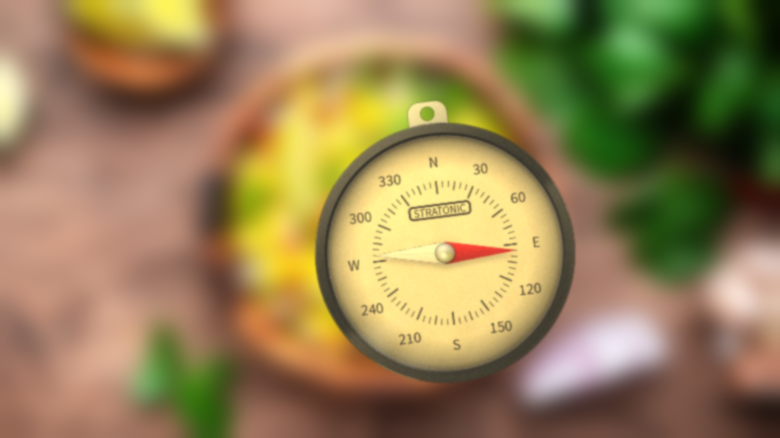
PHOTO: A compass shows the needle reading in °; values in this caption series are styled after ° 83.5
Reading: ° 95
